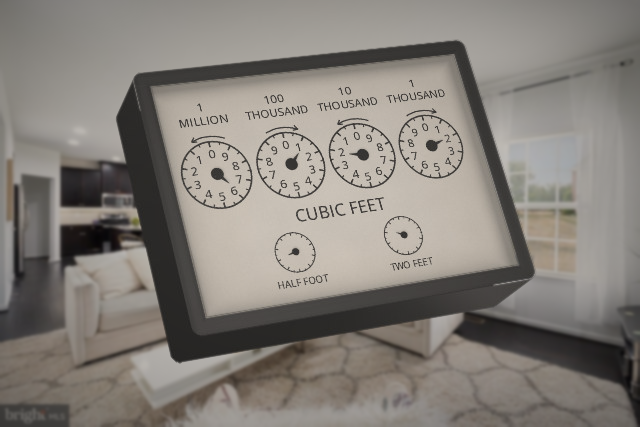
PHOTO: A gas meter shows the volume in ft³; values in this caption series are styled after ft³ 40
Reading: ft³ 612200
